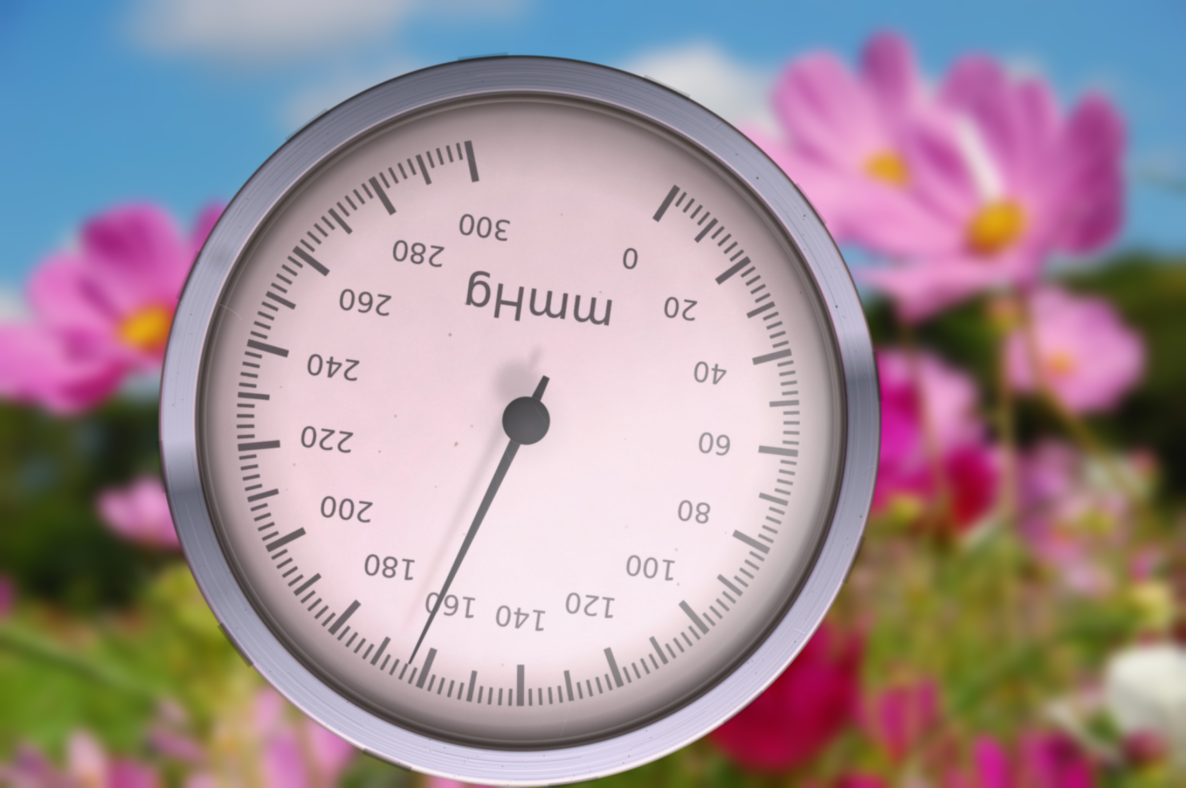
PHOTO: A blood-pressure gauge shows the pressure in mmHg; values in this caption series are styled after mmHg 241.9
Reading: mmHg 164
